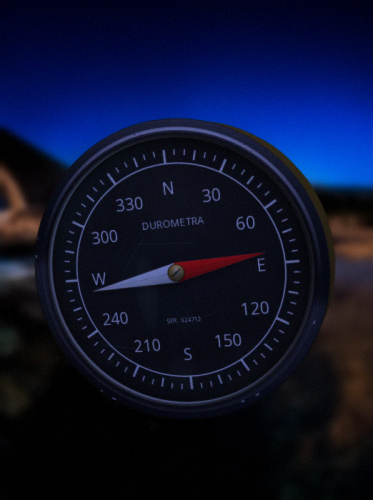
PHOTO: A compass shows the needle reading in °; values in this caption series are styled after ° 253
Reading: ° 82.5
